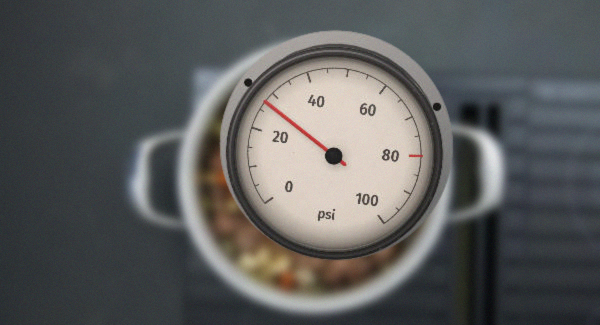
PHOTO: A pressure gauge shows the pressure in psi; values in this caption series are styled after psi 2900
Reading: psi 27.5
